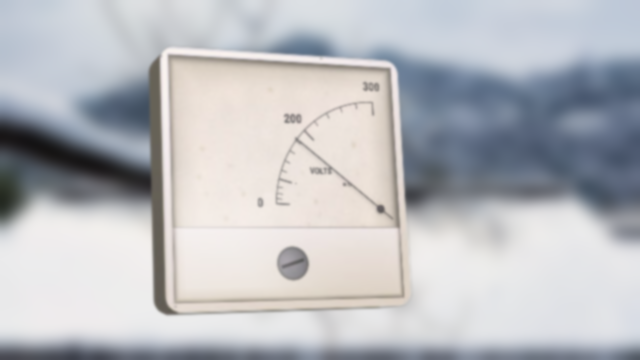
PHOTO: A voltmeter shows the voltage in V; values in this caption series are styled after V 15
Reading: V 180
